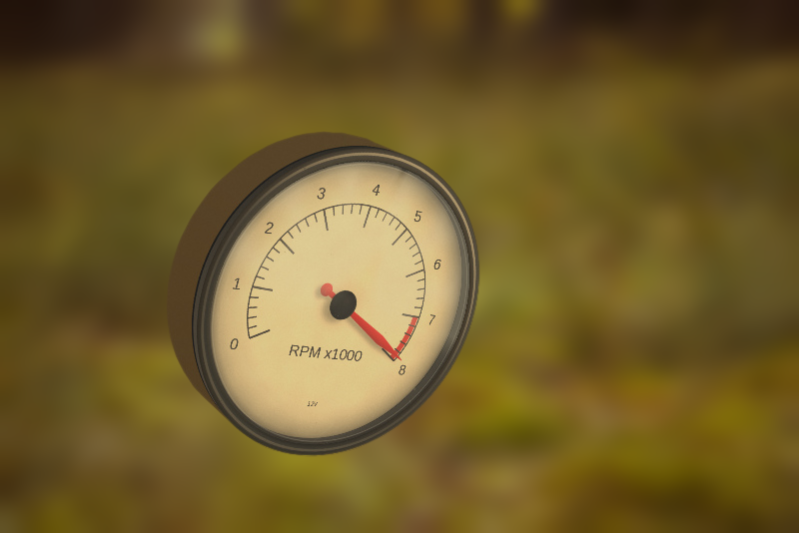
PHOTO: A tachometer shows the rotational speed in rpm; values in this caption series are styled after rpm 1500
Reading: rpm 7900
